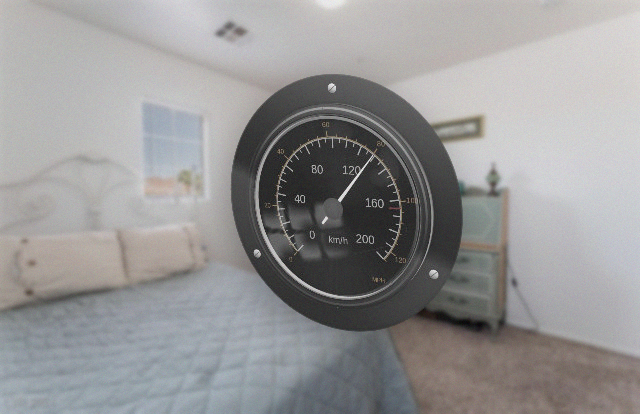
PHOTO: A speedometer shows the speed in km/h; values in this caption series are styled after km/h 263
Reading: km/h 130
